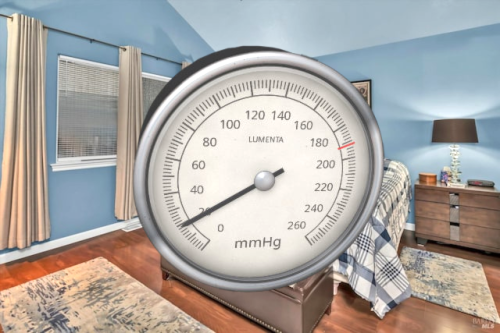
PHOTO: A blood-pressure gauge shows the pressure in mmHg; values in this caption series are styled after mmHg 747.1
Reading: mmHg 20
